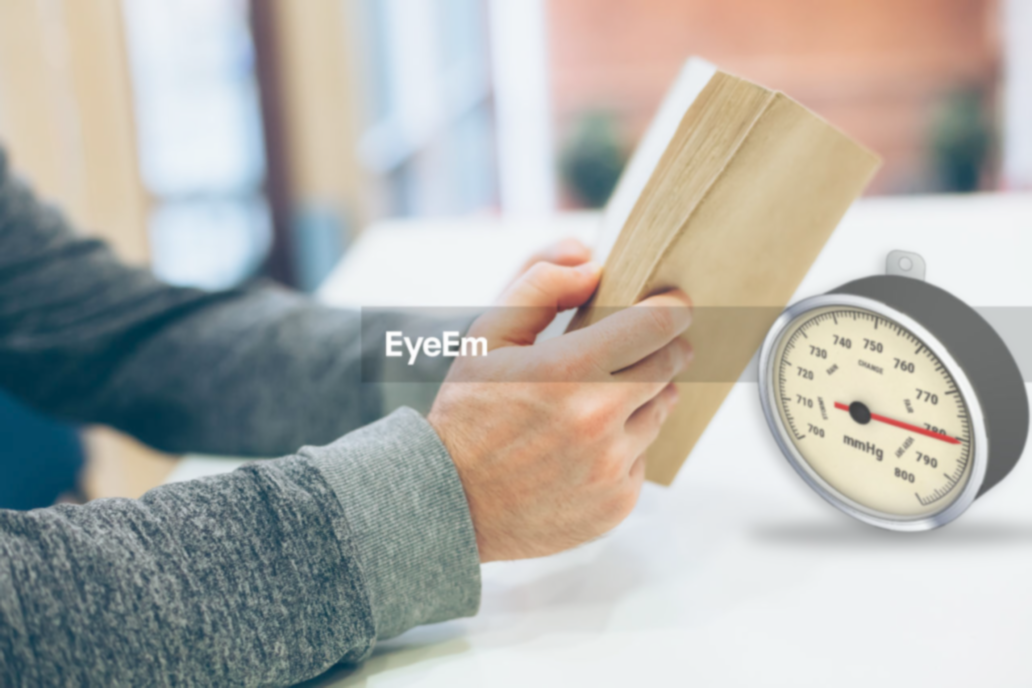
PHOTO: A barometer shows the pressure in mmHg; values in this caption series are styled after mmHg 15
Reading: mmHg 780
